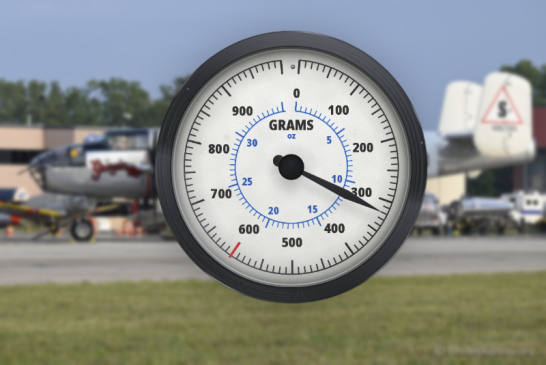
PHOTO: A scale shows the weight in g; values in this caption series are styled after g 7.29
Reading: g 320
